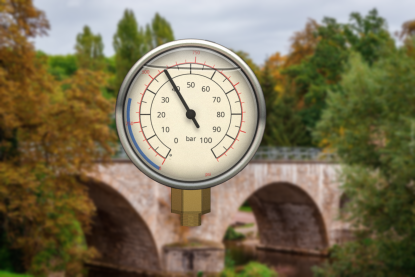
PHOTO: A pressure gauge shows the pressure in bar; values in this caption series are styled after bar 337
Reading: bar 40
